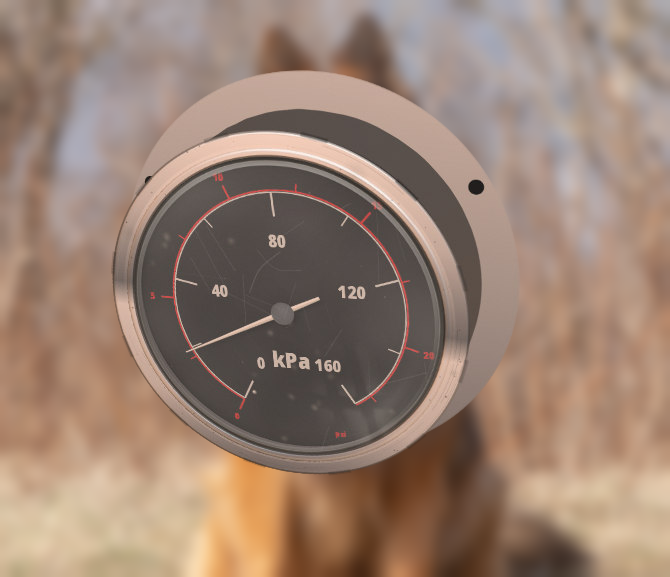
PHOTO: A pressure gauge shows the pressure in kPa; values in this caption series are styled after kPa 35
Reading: kPa 20
